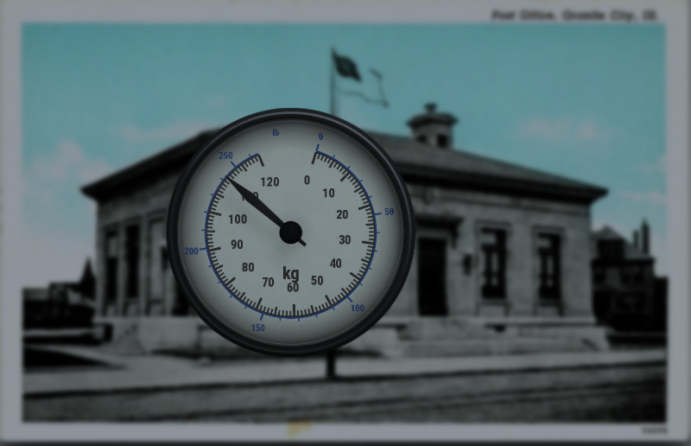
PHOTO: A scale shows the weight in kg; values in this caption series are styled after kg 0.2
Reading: kg 110
